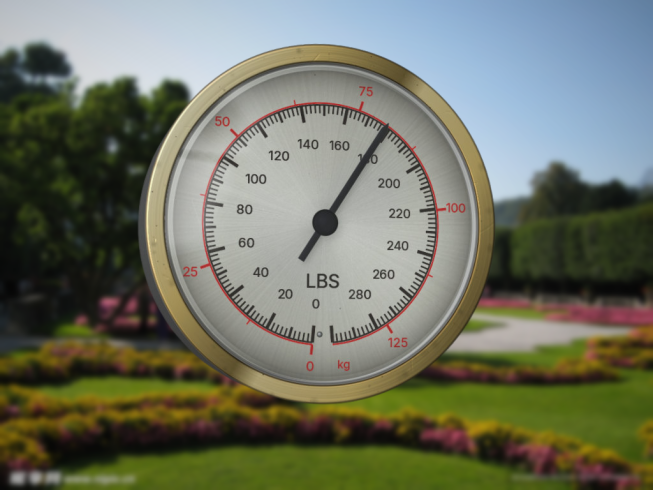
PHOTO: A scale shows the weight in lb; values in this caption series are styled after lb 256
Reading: lb 178
